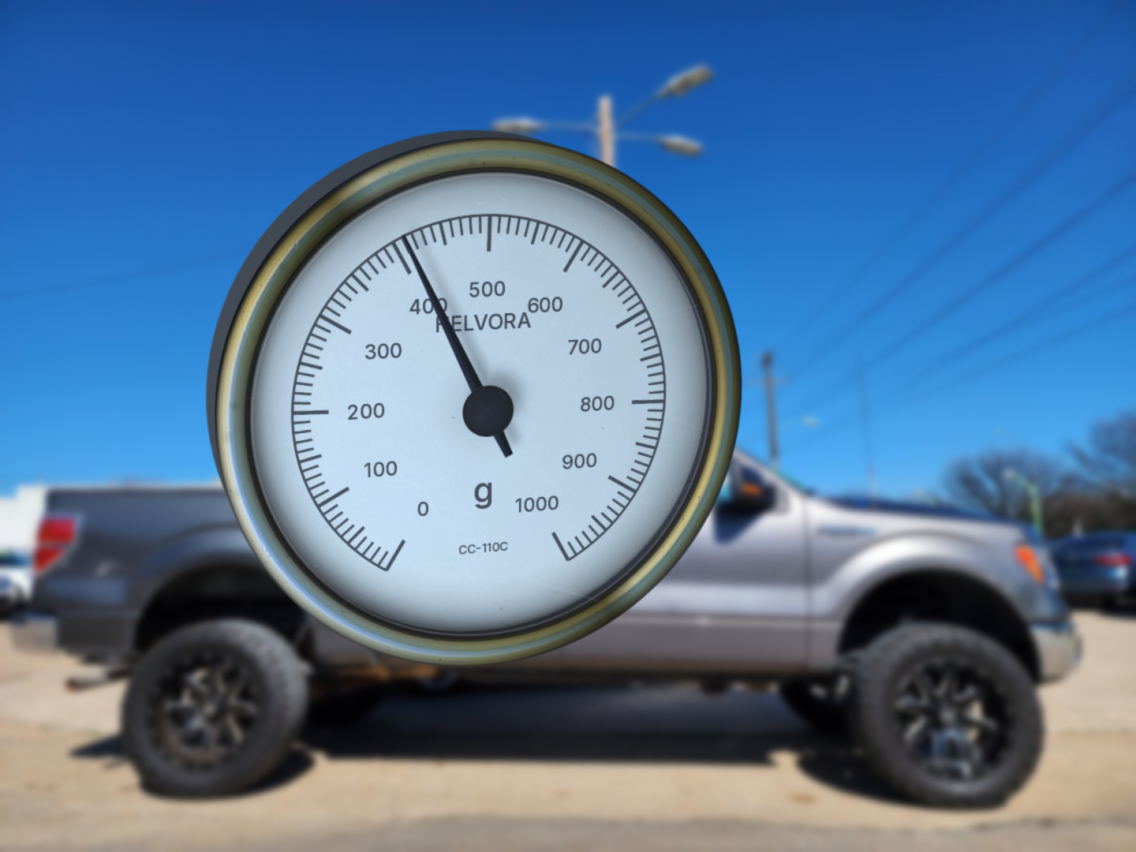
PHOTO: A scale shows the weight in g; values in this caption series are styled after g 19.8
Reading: g 410
